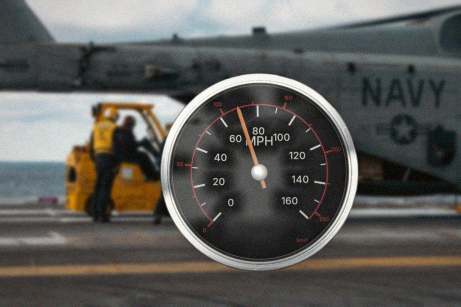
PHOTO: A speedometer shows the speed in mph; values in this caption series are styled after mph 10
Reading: mph 70
